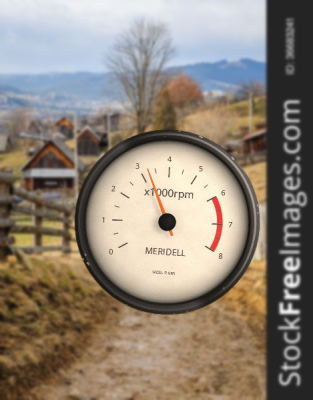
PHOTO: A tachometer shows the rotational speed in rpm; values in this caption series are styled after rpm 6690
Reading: rpm 3250
